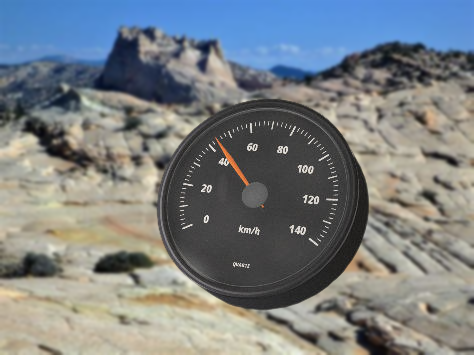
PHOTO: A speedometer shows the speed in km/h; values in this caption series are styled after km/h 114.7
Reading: km/h 44
